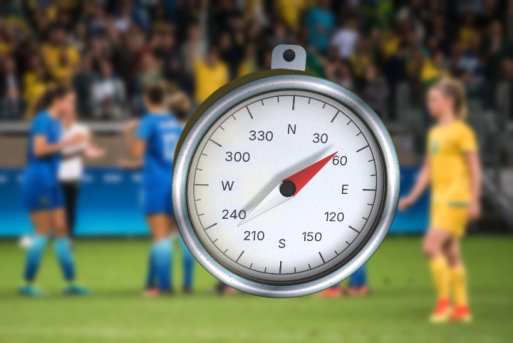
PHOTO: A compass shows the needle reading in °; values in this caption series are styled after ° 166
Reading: ° 50
